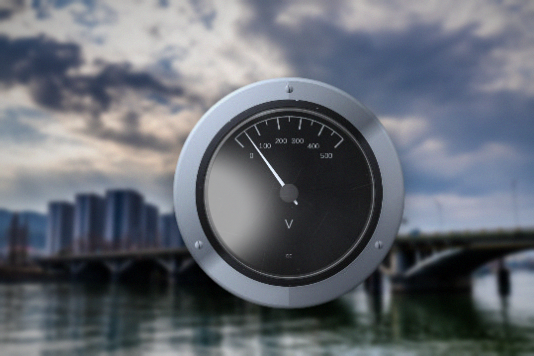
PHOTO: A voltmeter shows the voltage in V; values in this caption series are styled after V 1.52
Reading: V 50
